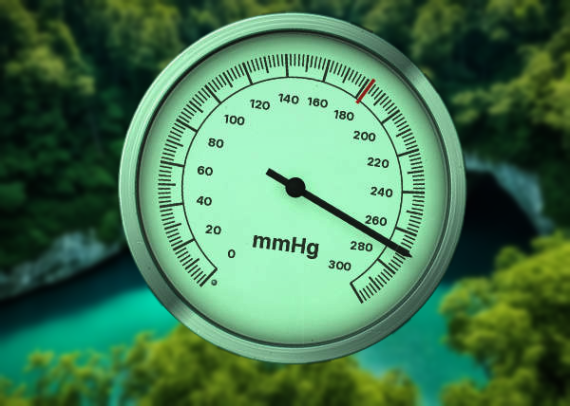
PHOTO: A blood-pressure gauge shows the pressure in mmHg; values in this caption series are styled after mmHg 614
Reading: mmHg 270
